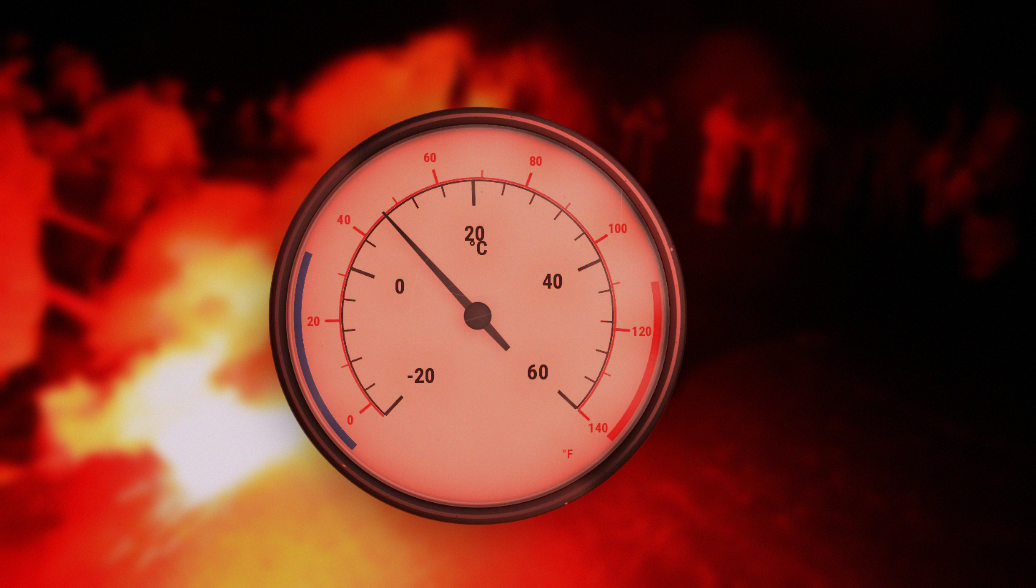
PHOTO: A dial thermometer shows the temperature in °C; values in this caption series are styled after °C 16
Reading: °C 8
